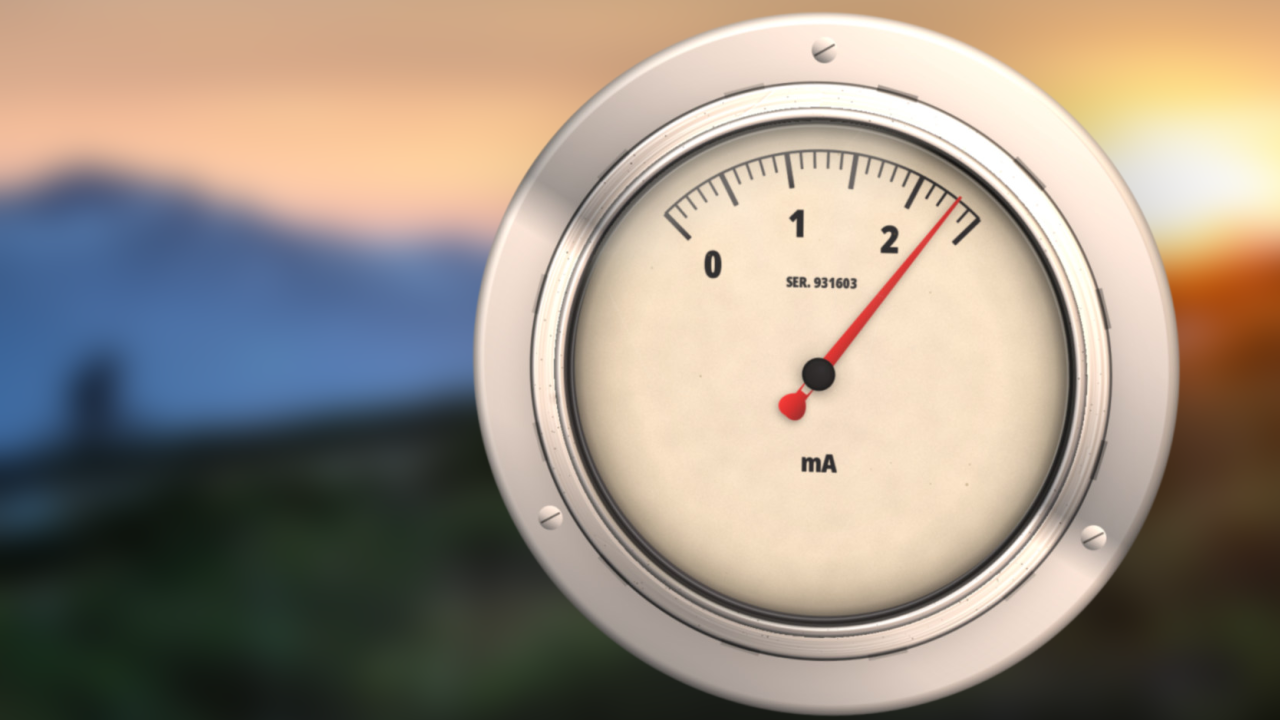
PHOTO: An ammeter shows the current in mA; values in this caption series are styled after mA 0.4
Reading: mA 2.3
